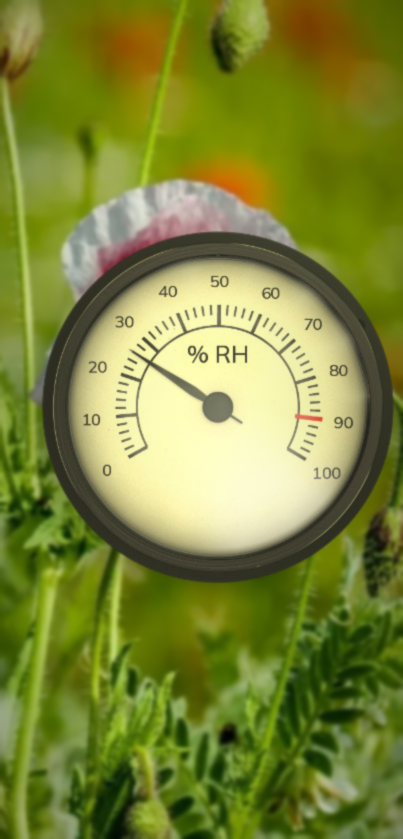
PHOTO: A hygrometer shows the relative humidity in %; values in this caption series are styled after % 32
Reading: % 26
